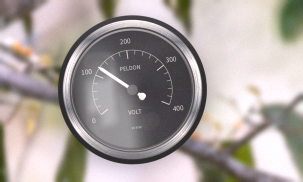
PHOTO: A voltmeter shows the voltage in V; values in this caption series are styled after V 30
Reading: V 120
